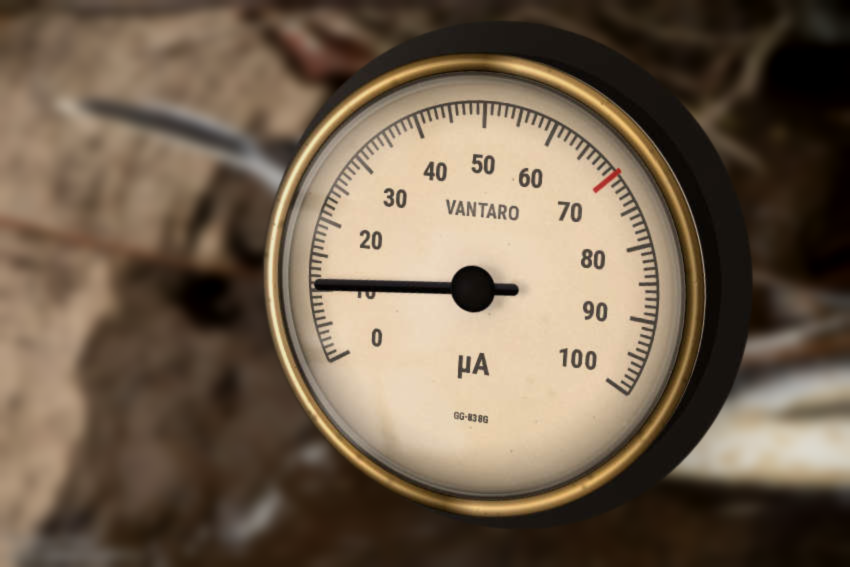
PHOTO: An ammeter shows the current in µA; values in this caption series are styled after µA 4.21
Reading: µA 11
